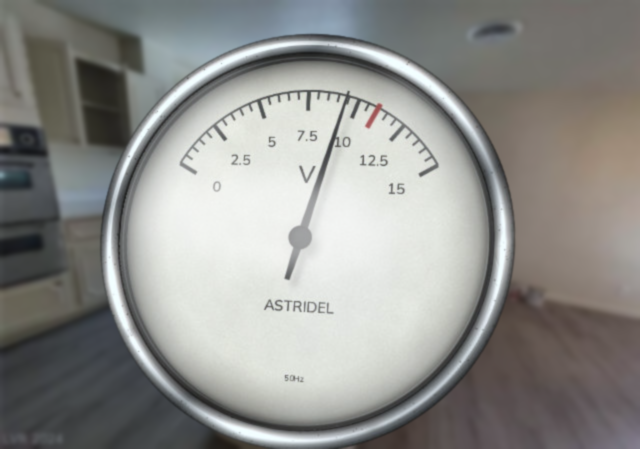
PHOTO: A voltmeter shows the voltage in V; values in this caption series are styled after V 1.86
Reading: V 9.5
